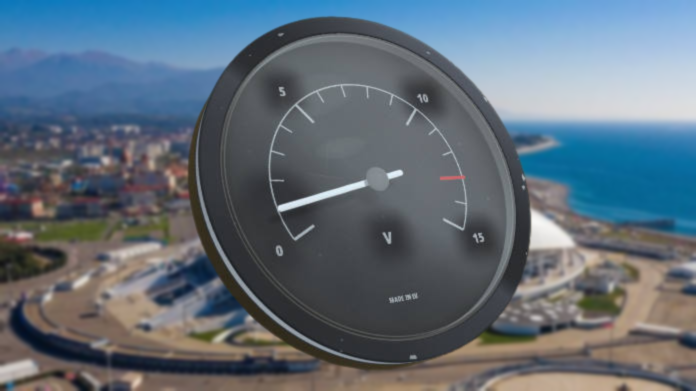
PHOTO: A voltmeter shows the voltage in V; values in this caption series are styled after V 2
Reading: V 1
